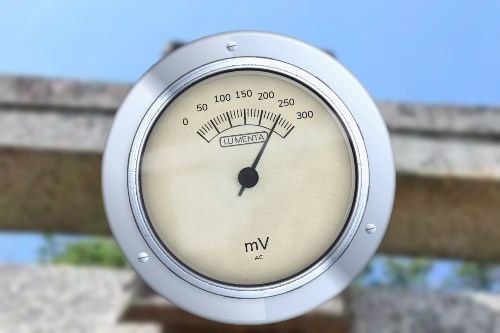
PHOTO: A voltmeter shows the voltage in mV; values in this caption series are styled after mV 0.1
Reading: mV 250
